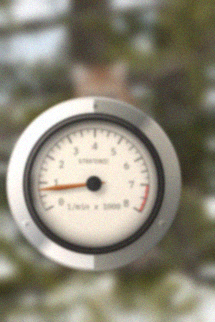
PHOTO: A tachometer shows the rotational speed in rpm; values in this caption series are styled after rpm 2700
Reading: rpm 750
